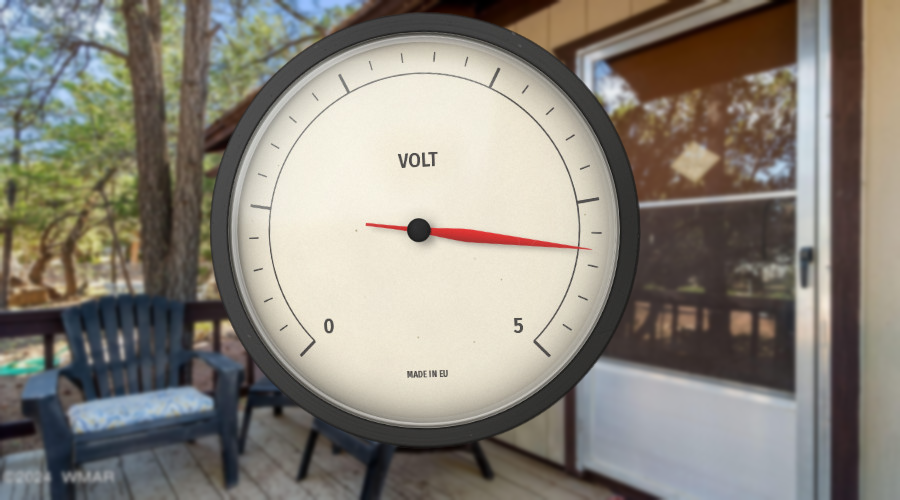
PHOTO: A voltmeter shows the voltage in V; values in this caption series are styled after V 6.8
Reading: V 4.3
